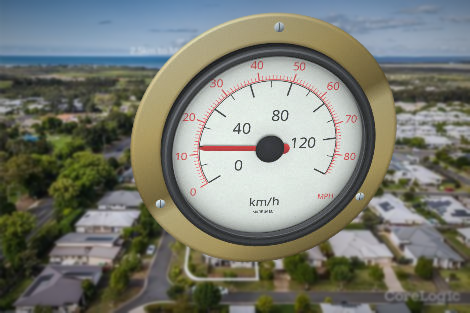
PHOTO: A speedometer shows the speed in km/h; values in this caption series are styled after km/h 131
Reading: km/h 20
